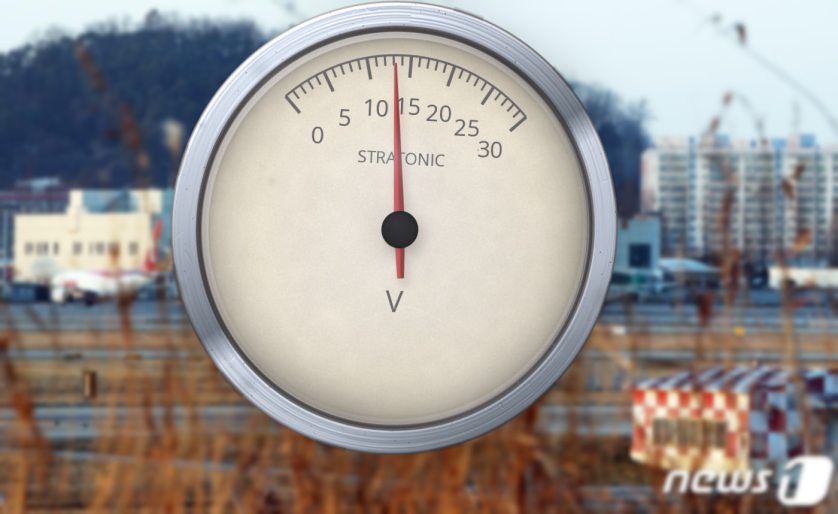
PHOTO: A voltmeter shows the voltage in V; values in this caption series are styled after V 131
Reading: V 13
